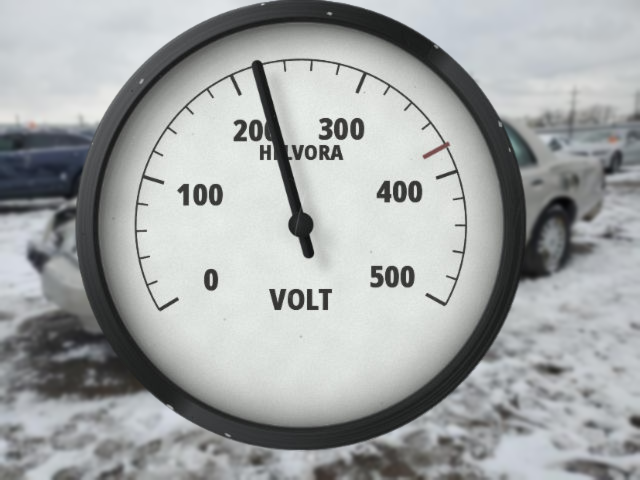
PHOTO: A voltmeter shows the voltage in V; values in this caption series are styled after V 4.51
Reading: V 220
